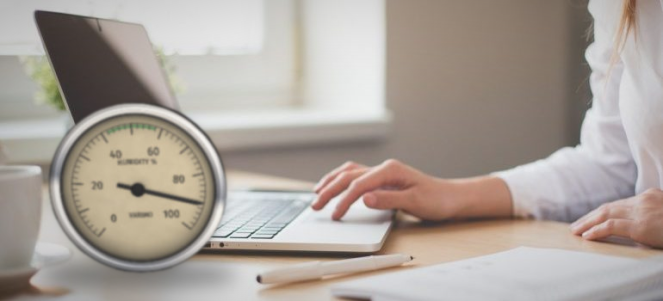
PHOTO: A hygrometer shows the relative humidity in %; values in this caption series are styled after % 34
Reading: % 90
